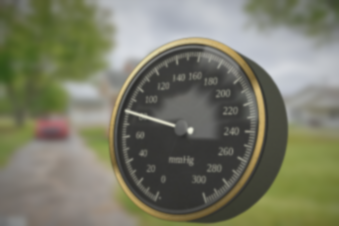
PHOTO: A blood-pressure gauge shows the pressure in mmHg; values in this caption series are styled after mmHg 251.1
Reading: mmHg 80
